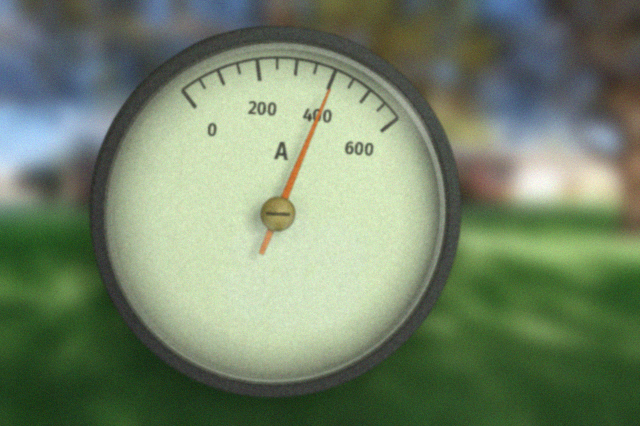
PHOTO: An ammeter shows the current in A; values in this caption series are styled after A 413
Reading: A 400
